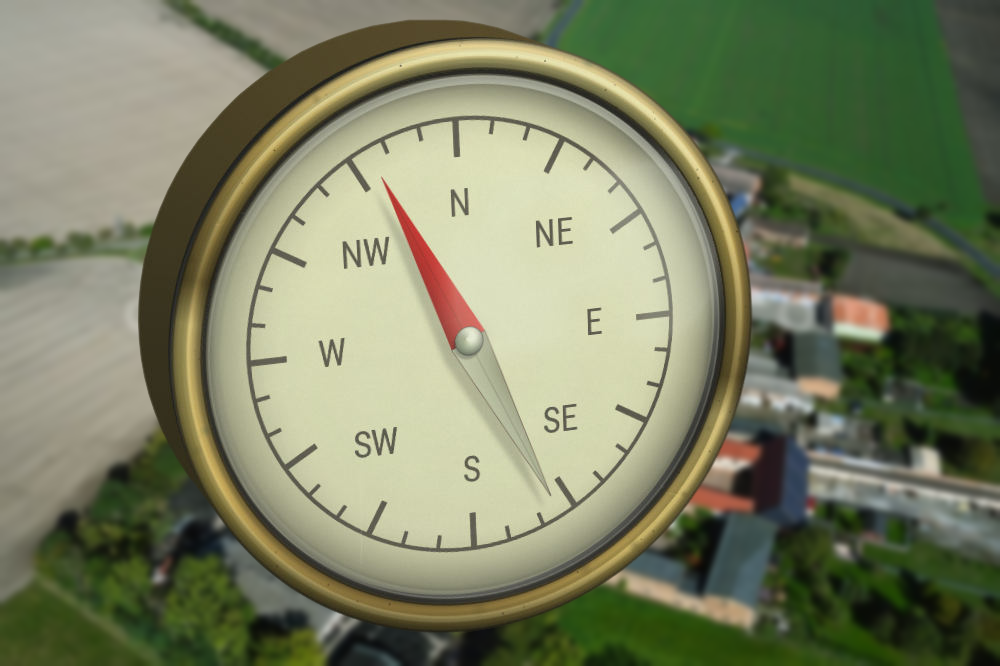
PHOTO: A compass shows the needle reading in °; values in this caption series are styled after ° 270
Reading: ° 335
